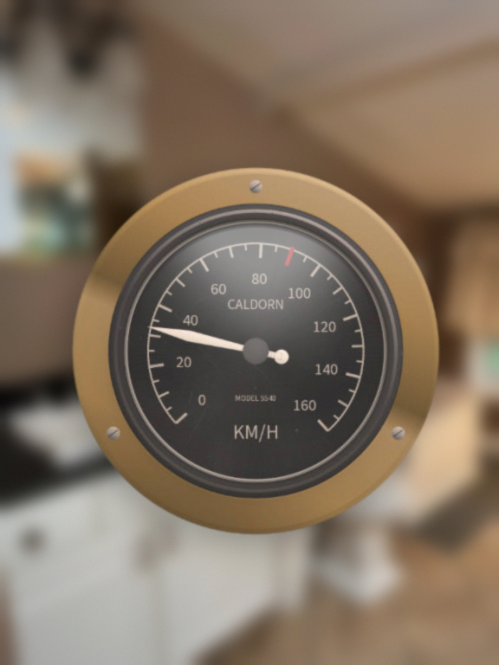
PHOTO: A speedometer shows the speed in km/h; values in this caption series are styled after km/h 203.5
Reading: km/h 32.5
